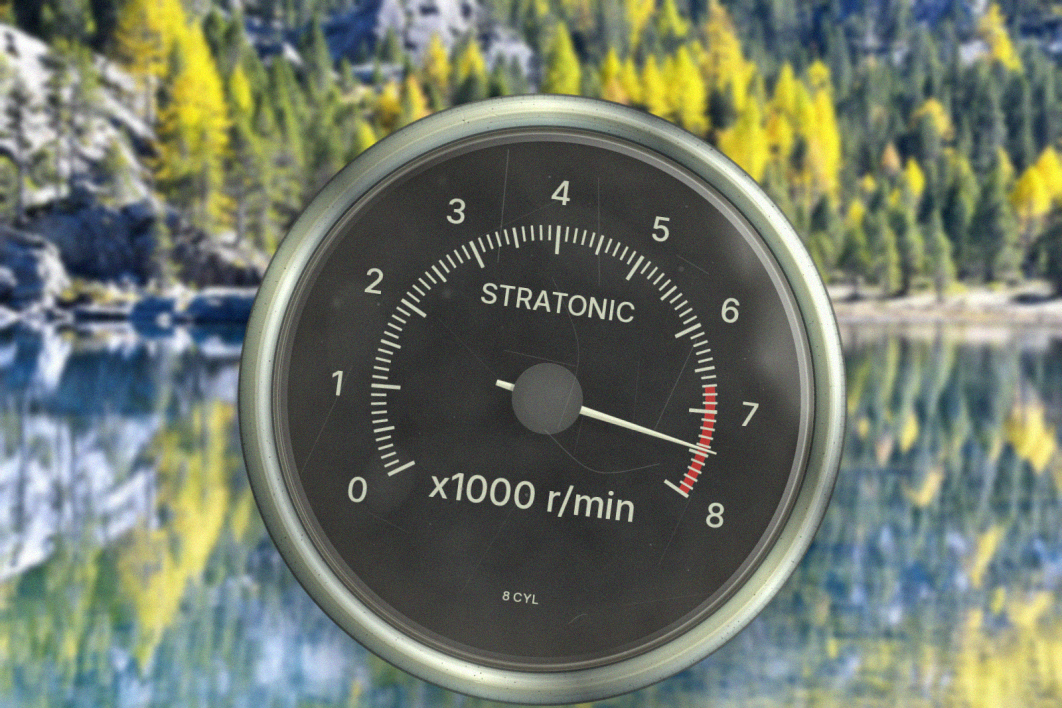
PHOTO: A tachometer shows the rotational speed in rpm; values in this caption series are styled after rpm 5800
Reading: rpm 7450
